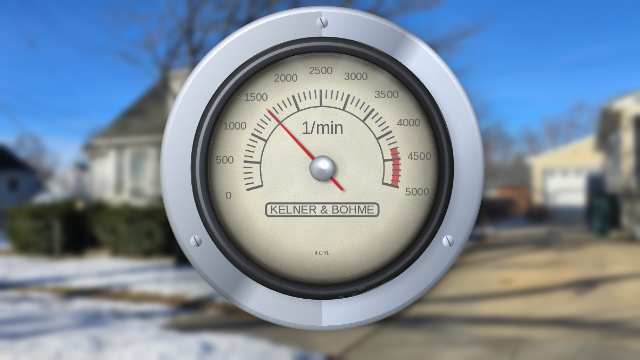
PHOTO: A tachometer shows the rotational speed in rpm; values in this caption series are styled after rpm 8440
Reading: rpm 1500
